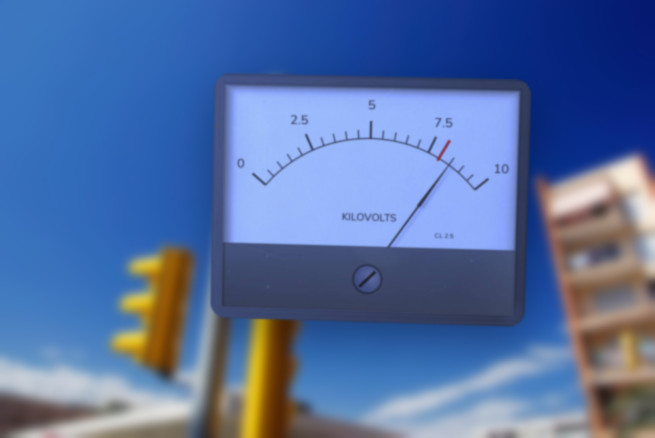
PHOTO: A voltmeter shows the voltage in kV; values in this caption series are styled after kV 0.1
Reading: kV 8.5
